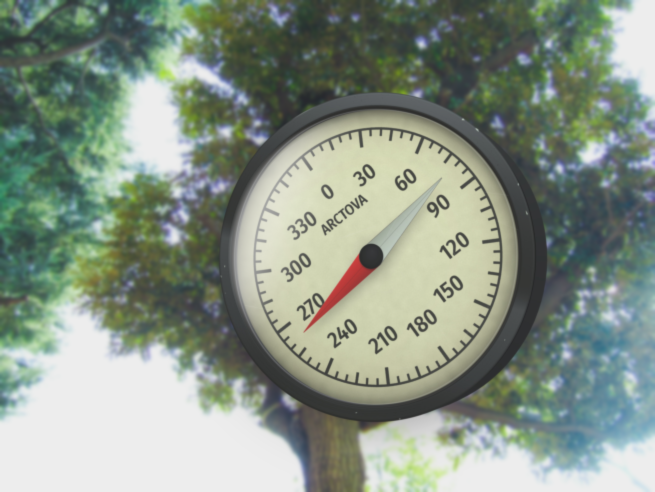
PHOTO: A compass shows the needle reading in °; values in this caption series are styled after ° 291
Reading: ° 260
